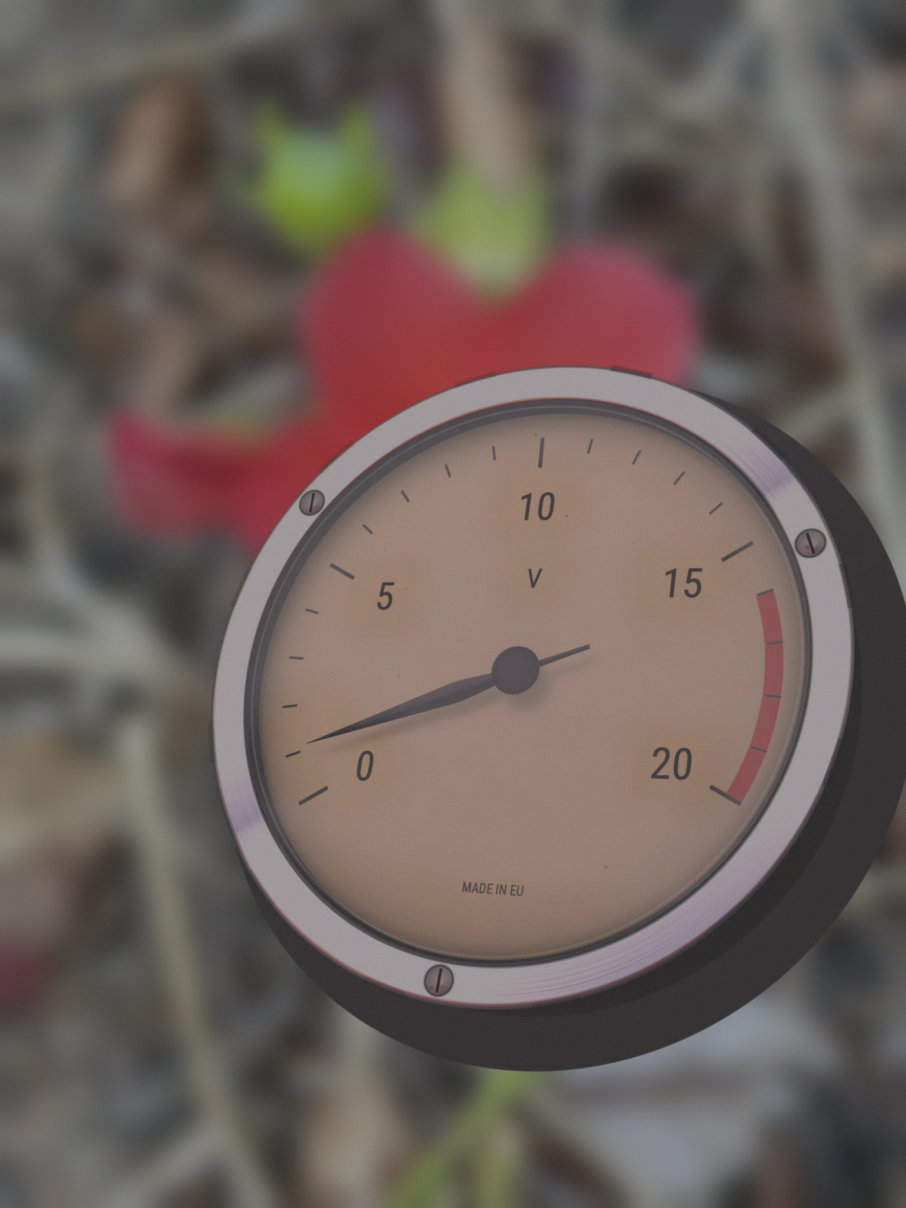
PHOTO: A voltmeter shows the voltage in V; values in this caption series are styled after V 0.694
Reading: V 1
